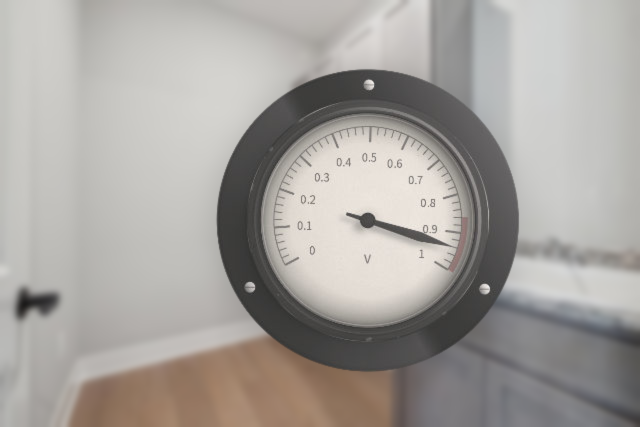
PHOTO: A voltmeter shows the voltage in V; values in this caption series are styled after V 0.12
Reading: V 0.94
